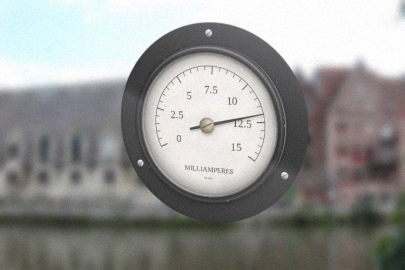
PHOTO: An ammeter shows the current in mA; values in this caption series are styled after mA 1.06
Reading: mA 12
